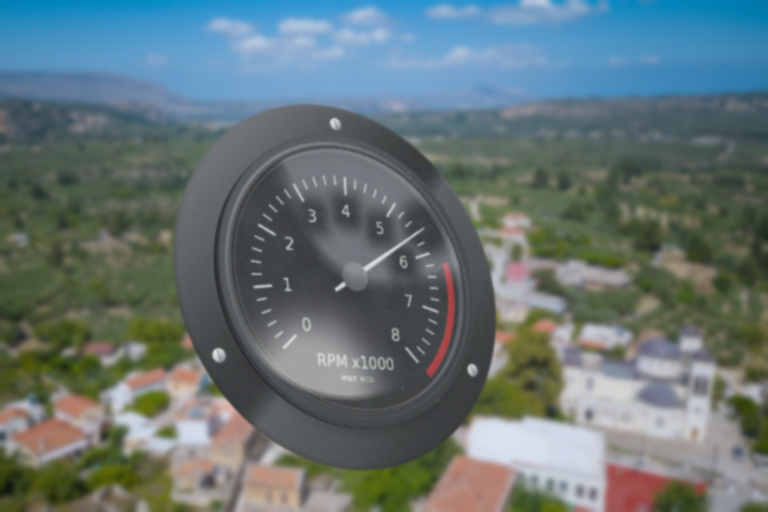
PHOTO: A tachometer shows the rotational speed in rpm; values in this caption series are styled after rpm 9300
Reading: rpm 5600
